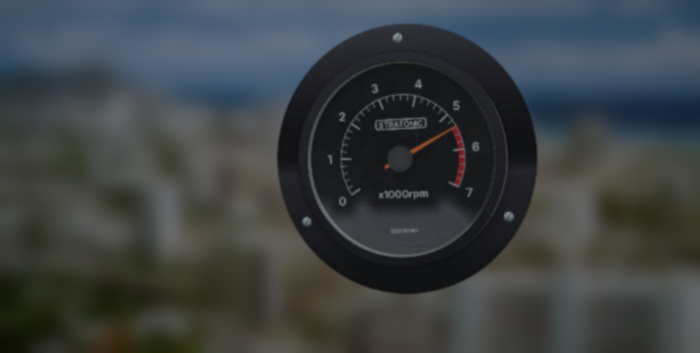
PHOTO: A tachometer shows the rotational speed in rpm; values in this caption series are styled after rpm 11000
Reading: rpm 5400
